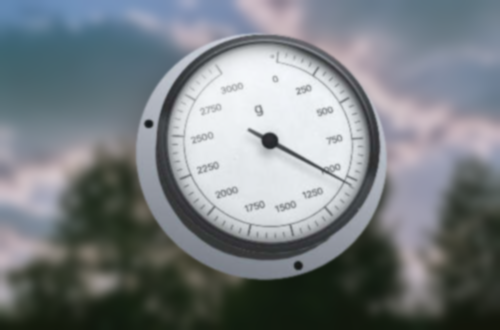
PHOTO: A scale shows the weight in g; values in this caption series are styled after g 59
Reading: g 1050
